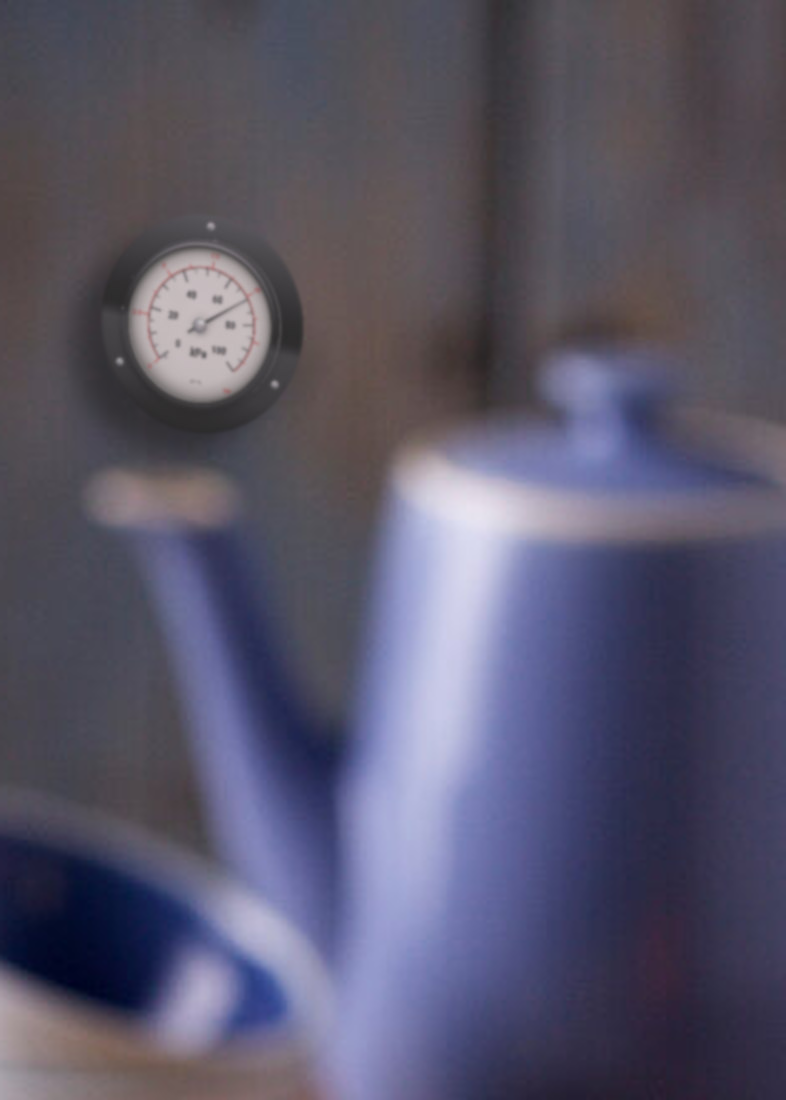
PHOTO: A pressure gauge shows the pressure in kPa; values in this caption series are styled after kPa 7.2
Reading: kPa 70
